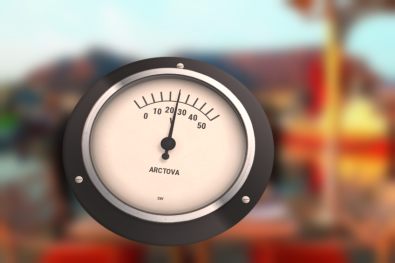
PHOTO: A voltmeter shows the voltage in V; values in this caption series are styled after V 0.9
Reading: V 25
